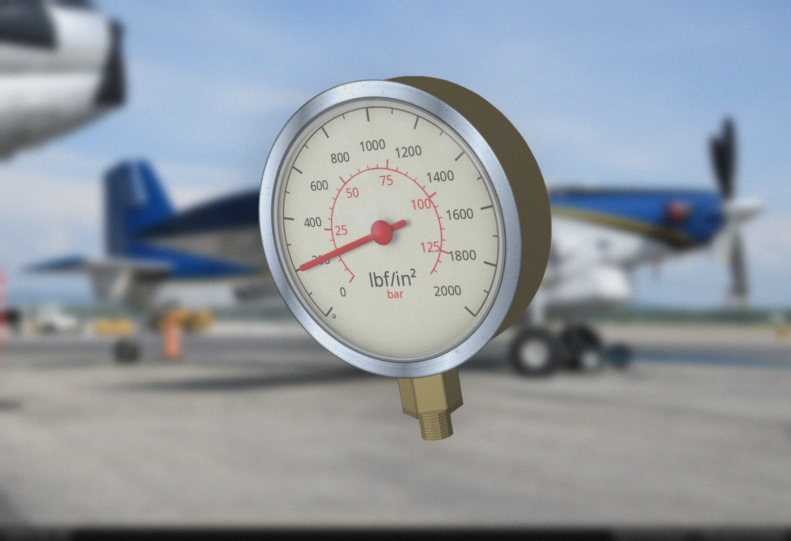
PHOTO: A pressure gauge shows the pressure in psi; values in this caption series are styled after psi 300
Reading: psi 200
